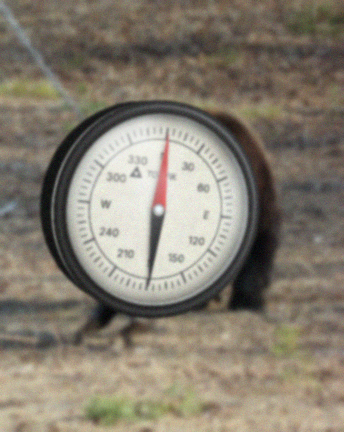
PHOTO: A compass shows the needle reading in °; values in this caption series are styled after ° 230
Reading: ° 0
